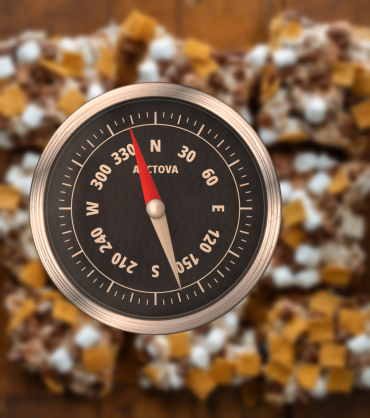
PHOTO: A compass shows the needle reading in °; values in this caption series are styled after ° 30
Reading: ° 342.5
